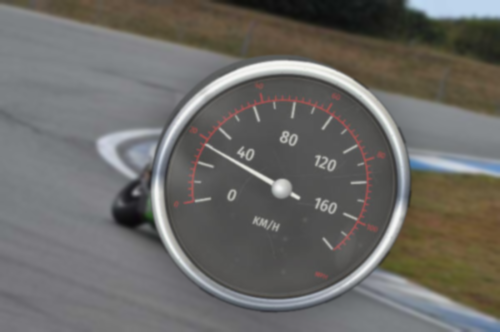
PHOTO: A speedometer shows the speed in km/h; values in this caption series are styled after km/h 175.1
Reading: km/h 30
